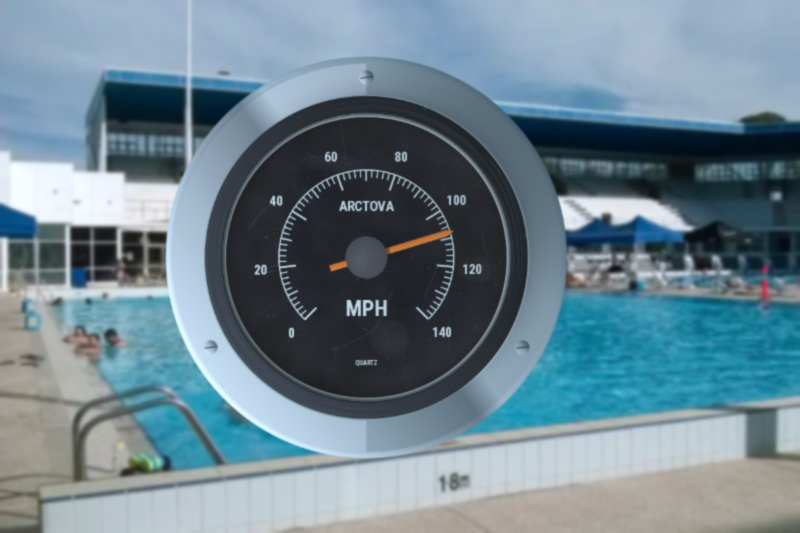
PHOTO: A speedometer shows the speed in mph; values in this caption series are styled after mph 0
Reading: mph 108
